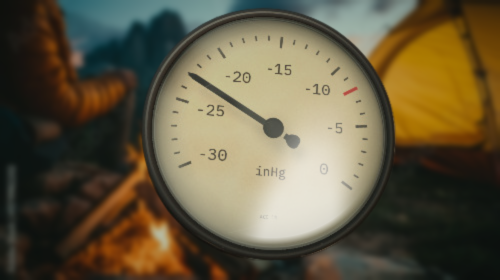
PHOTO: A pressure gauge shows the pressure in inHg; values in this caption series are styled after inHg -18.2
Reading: inHg -23
